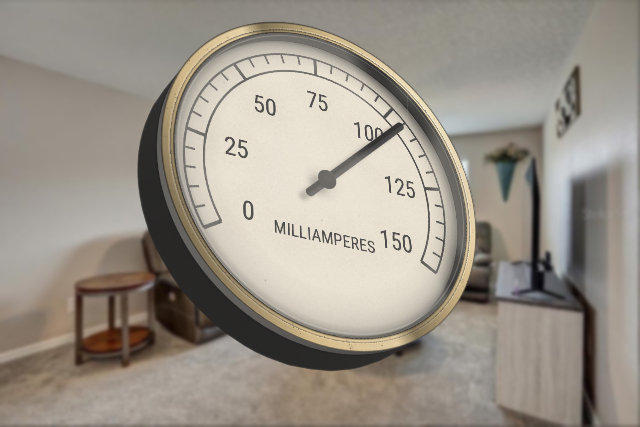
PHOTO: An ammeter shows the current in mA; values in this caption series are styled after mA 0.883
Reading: mA 105
